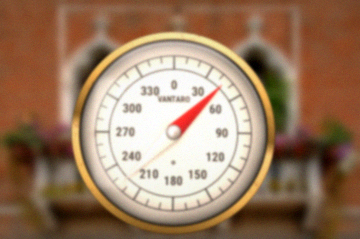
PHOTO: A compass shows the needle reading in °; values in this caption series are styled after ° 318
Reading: ° 45
